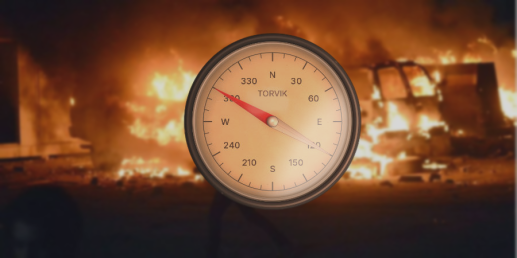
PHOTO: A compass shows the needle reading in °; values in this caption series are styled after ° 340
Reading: ° 300
